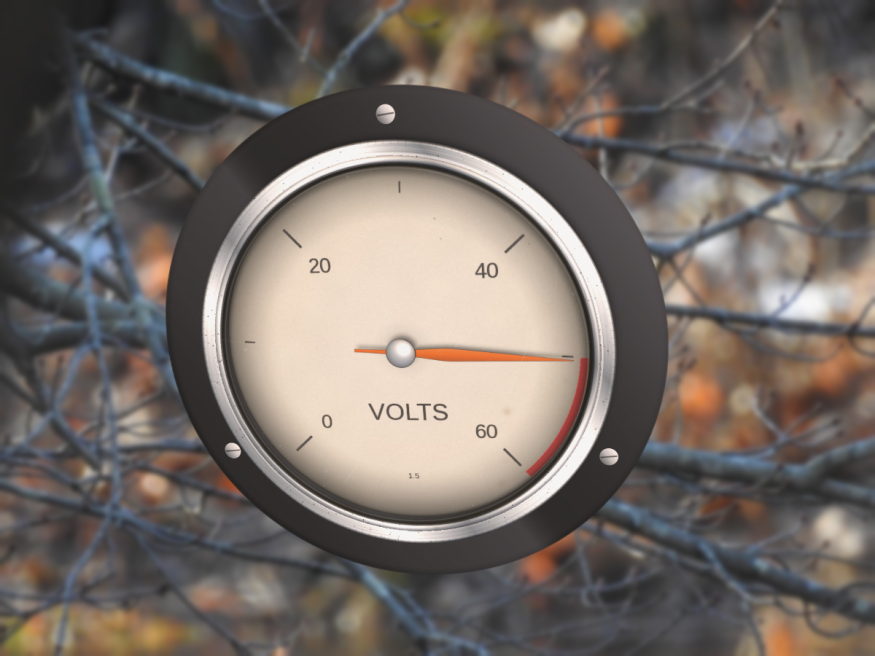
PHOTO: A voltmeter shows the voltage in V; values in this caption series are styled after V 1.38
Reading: V 50
